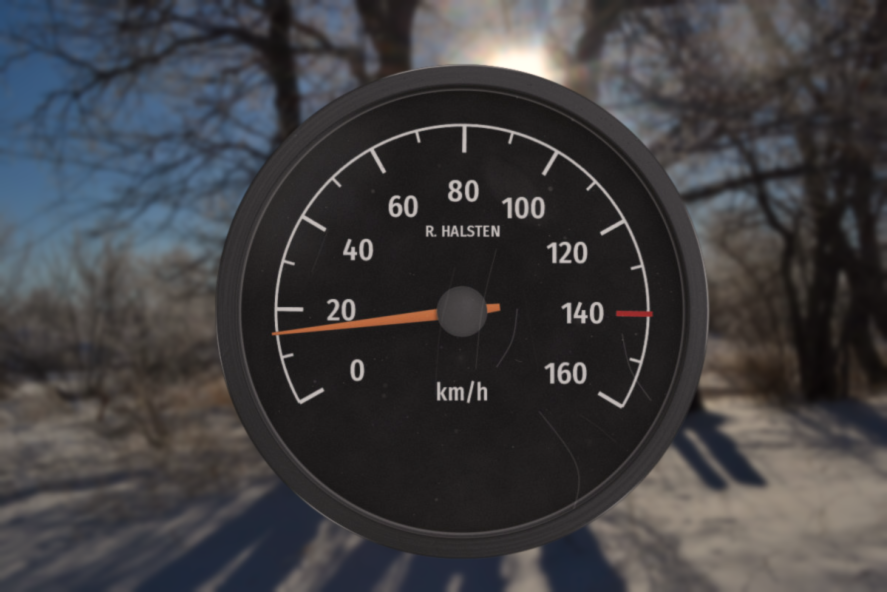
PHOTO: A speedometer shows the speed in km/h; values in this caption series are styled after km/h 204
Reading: km/h 15
